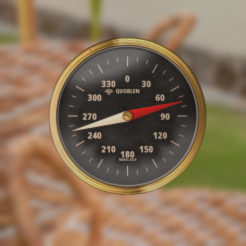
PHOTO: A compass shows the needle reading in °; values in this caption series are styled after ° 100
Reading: ° 75
